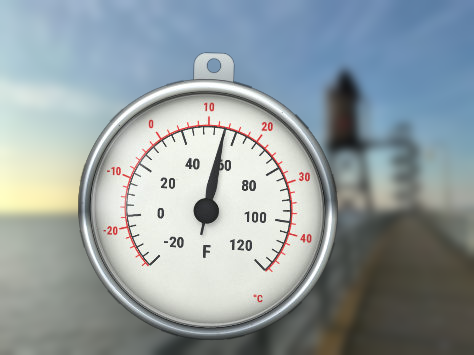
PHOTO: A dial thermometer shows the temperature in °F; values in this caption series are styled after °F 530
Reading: °F 56
